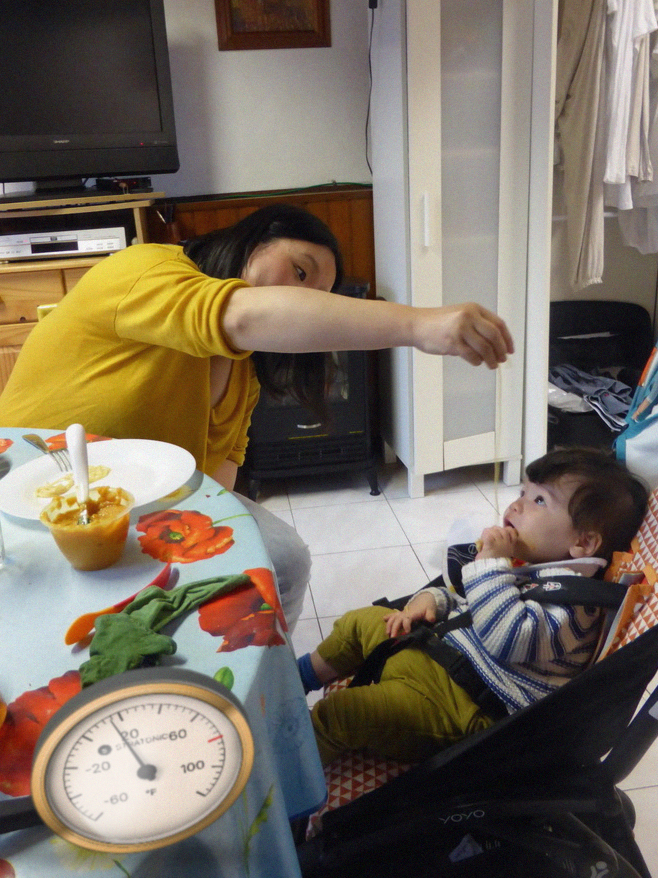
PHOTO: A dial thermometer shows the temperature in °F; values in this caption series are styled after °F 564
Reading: °F 16
